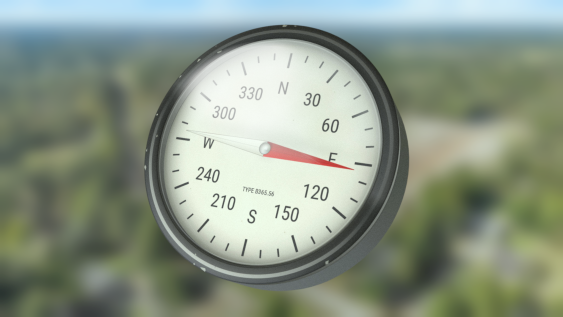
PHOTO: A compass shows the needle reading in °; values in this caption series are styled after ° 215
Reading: ° 95
